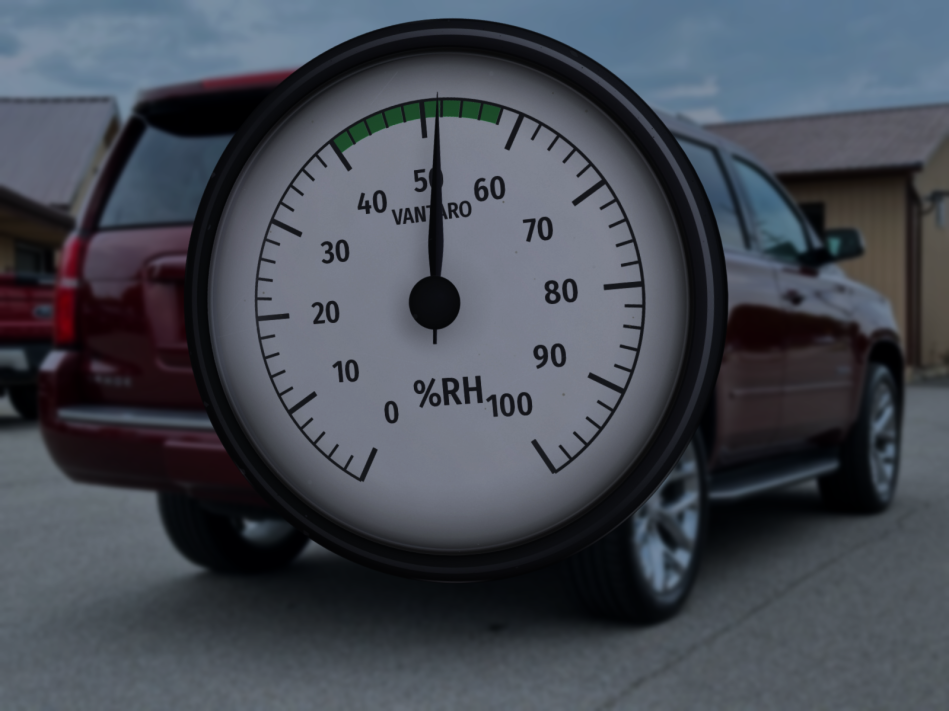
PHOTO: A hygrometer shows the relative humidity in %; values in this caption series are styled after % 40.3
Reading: % 52
